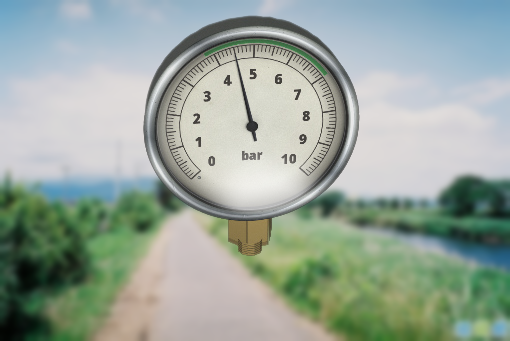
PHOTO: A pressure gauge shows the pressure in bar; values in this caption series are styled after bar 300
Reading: bar 4.5
